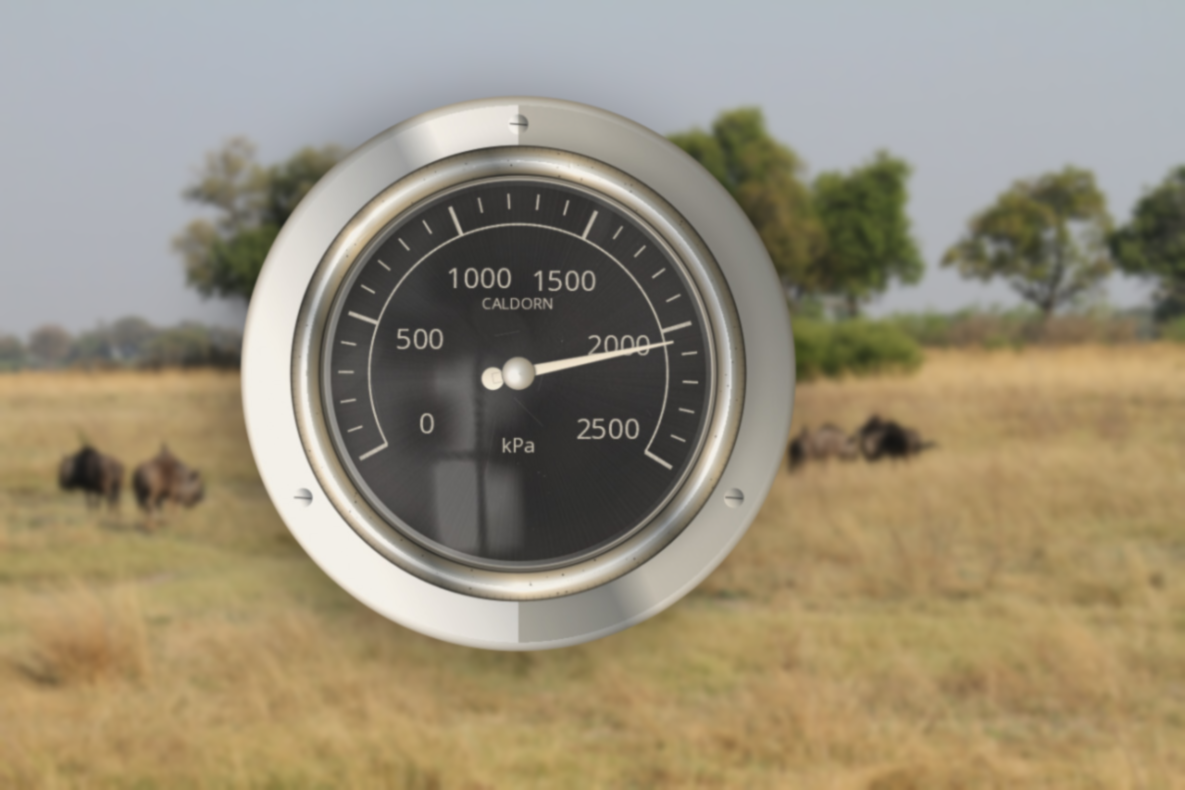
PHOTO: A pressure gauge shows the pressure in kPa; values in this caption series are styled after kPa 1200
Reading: kPa 2050
